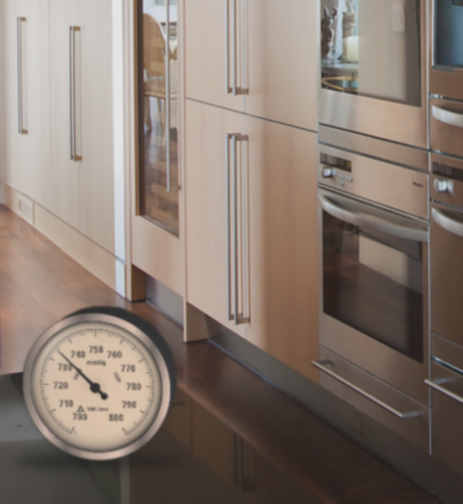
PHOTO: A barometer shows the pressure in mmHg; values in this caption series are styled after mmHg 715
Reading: mmHg 735
